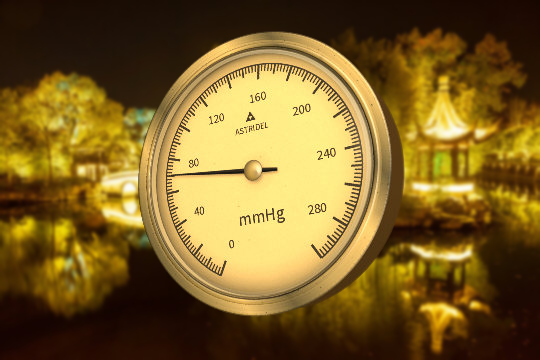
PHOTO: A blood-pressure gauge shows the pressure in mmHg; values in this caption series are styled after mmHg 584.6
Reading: mmHg 70
